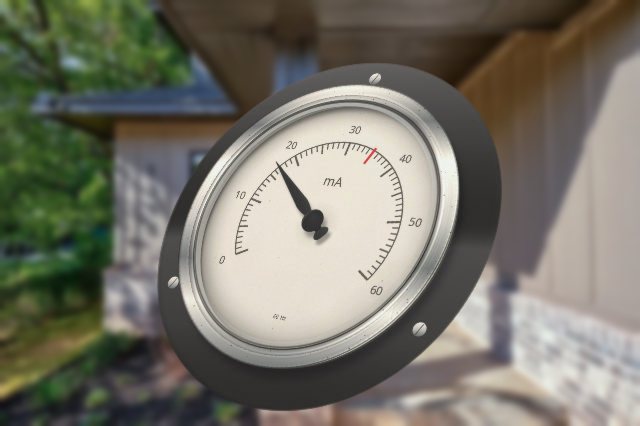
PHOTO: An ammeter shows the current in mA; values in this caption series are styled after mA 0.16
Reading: mA 17
